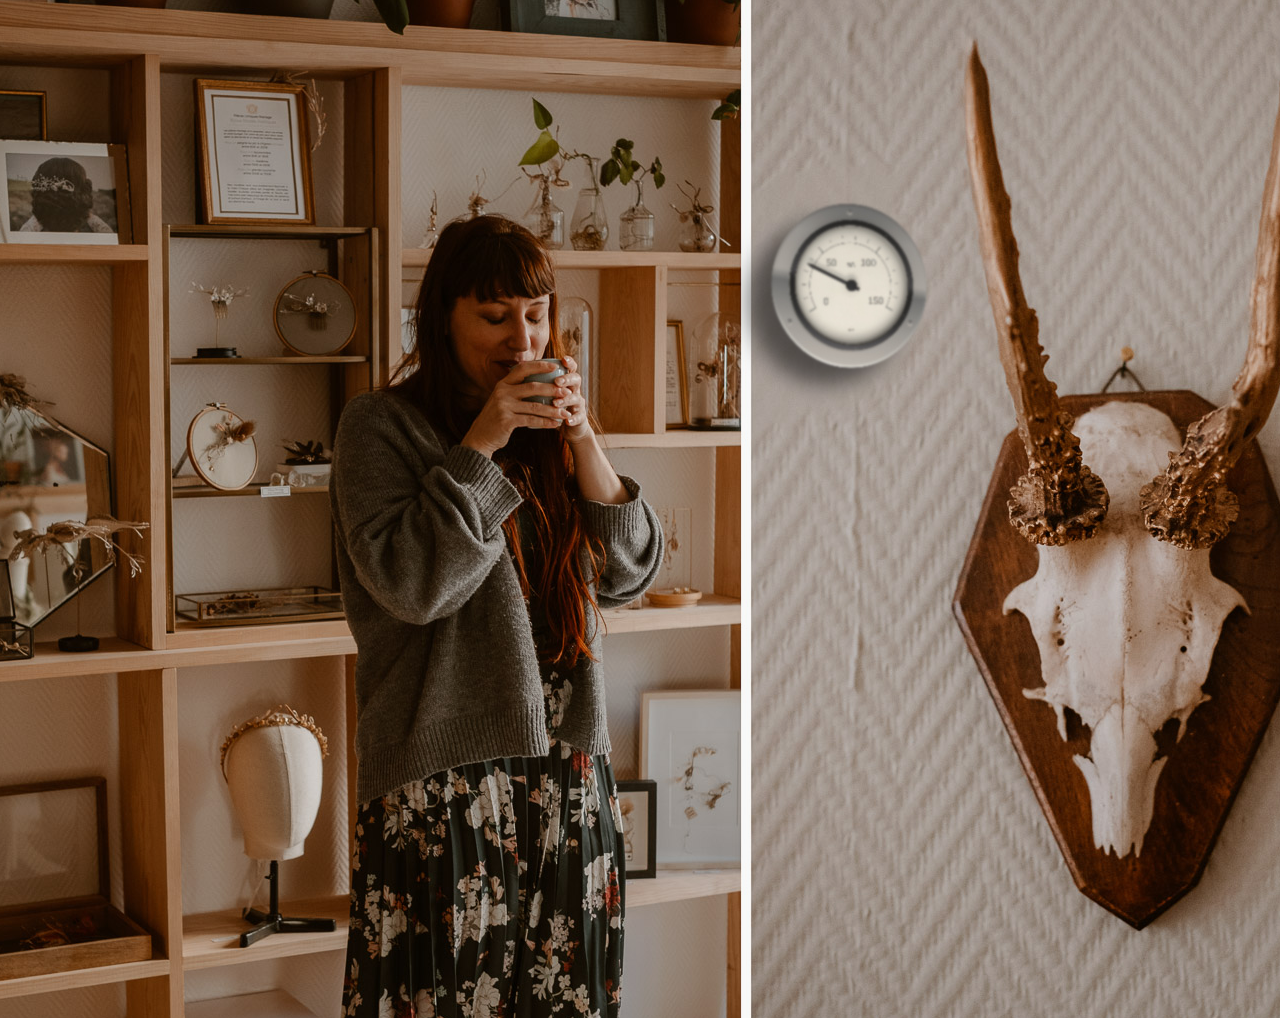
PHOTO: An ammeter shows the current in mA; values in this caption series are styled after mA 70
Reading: mA 35
